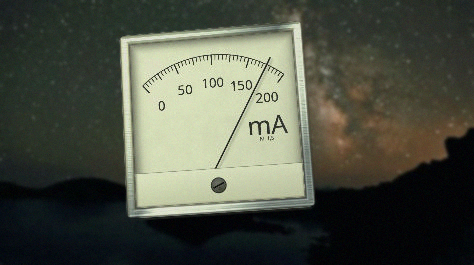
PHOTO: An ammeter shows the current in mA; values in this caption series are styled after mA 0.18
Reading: mA 175
